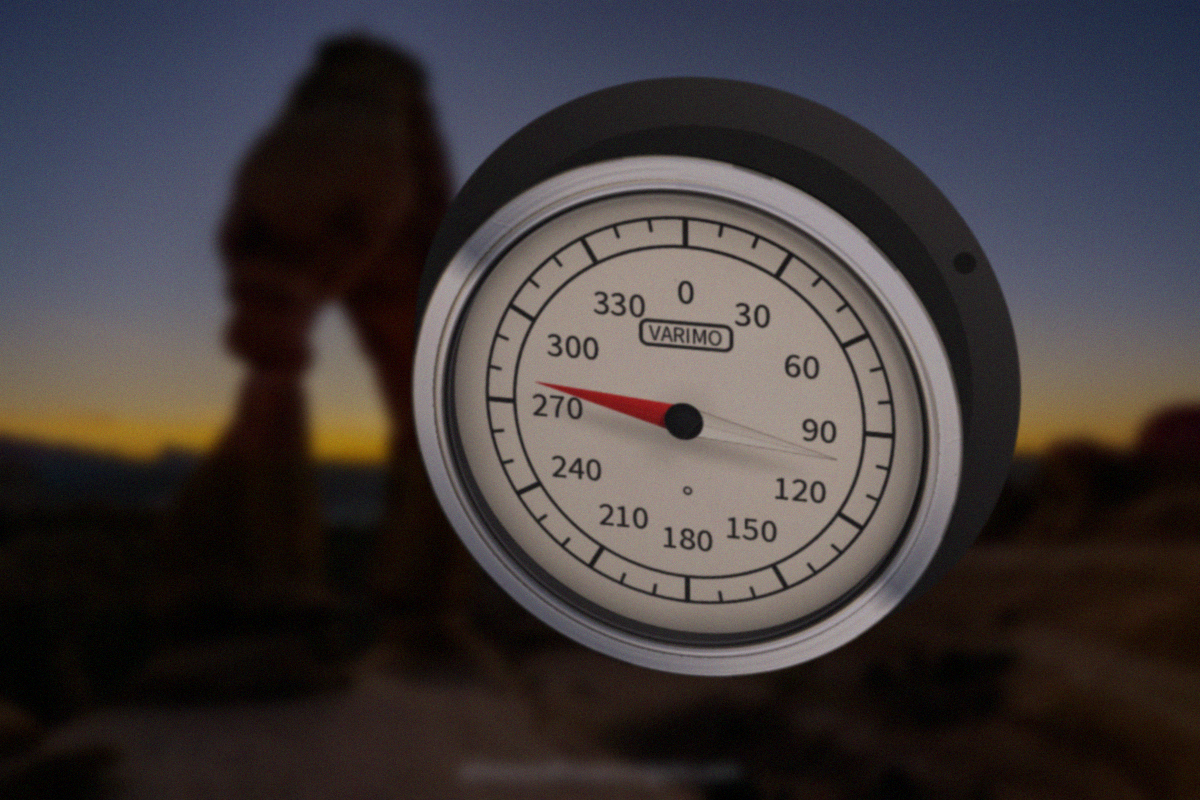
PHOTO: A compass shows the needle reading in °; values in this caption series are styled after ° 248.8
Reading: ° 280
